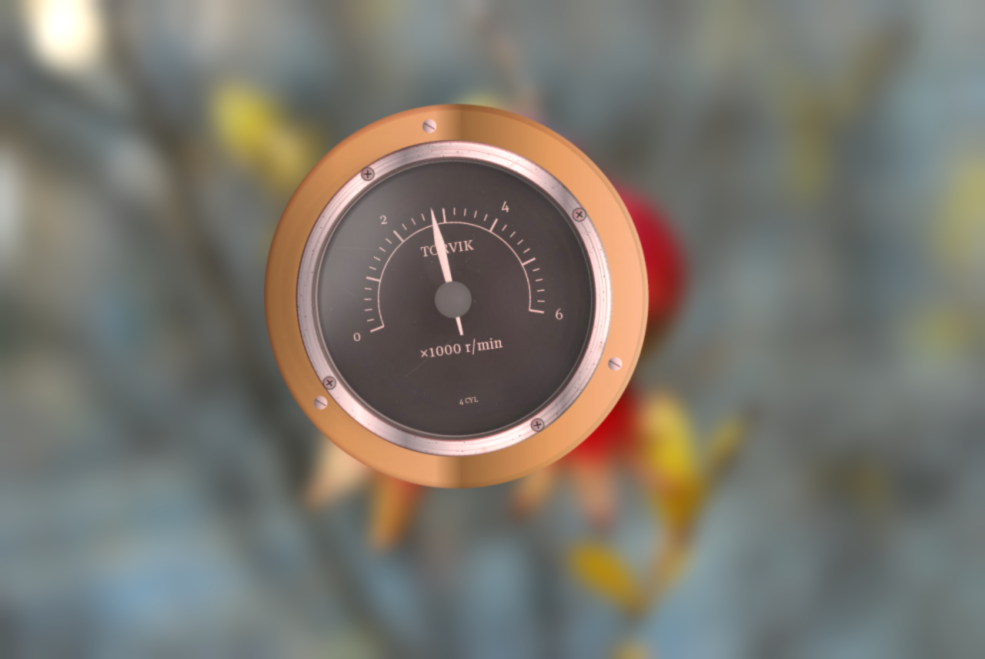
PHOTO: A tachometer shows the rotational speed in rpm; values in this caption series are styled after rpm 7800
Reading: rpm 2800
